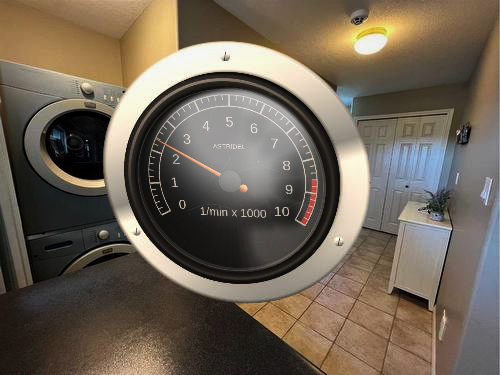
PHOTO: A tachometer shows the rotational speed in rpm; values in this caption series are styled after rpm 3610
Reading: rpm 2400
